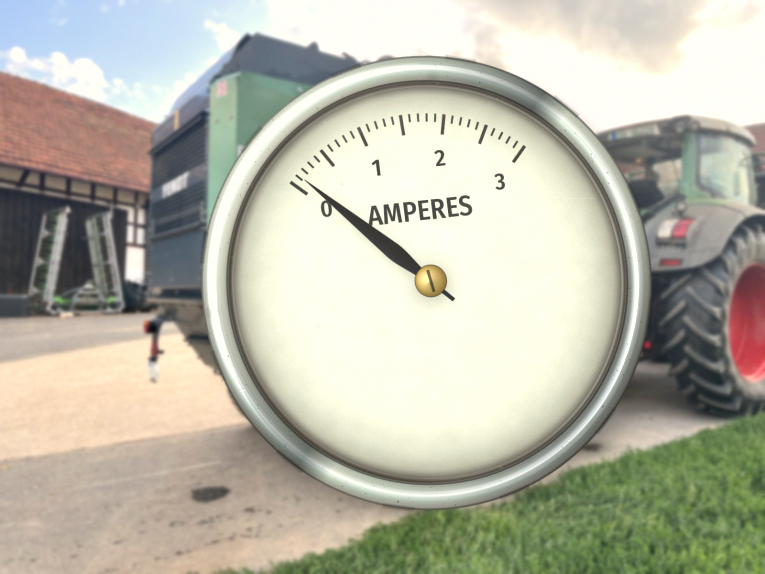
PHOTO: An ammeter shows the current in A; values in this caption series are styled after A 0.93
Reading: A 0.1
